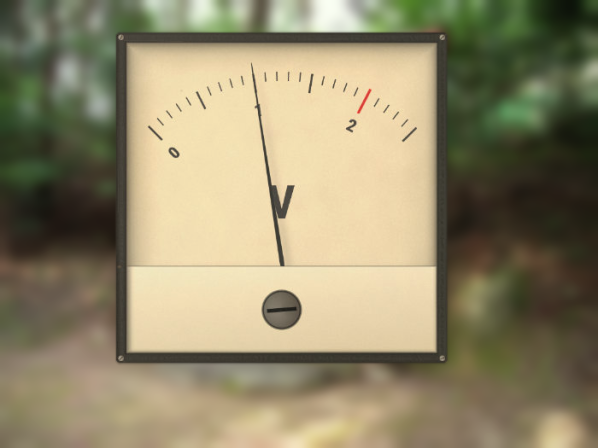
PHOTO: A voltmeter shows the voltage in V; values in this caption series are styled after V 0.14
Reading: V 1
